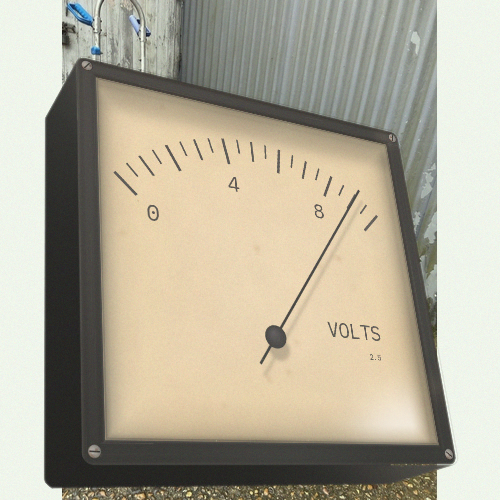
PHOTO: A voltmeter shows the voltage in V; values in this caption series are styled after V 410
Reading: V 9
